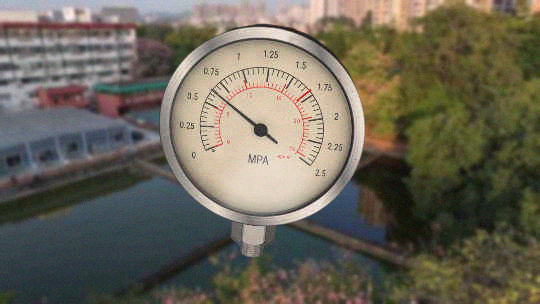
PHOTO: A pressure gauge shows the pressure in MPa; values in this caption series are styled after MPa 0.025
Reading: MPa 0.65
